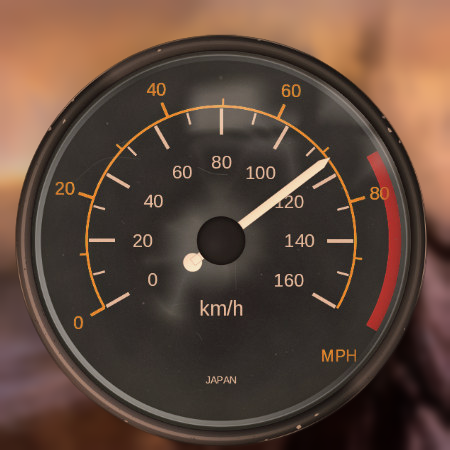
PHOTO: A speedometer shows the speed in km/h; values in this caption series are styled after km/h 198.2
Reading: km/h 115
